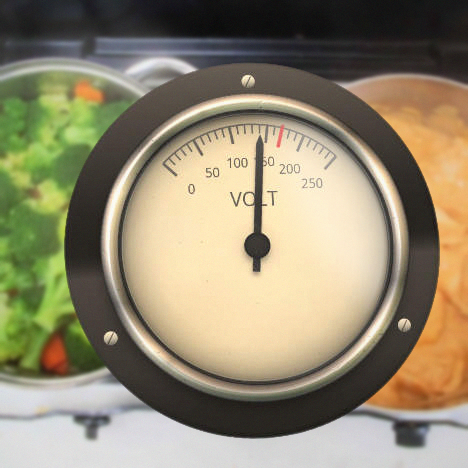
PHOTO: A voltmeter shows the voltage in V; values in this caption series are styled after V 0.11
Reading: V 140
